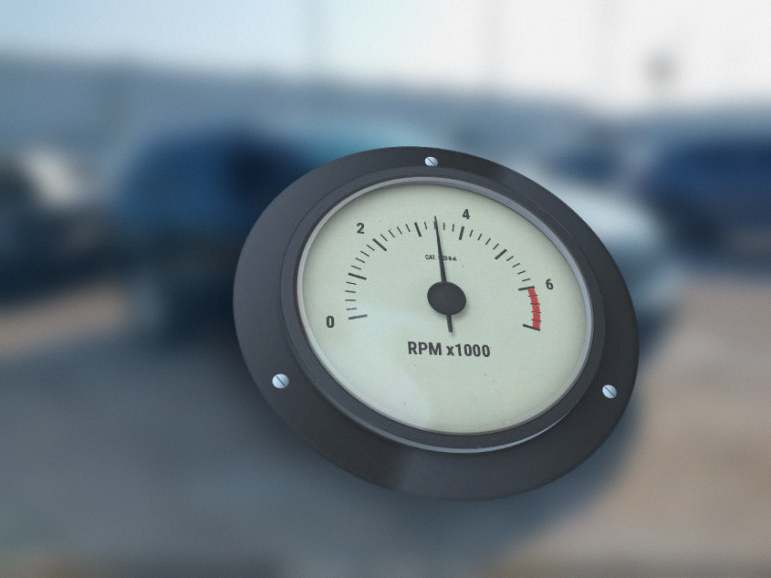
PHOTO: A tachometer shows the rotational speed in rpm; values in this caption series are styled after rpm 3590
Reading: rpm 3400
